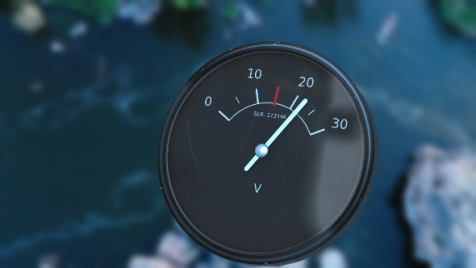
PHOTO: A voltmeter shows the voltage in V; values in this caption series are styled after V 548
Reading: V 22.5
